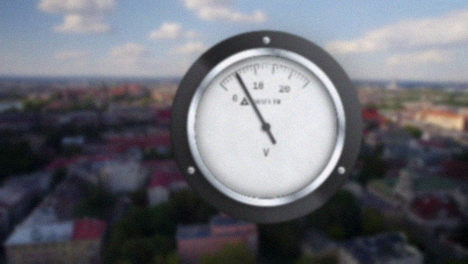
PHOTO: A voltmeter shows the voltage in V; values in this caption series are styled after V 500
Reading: V 5
